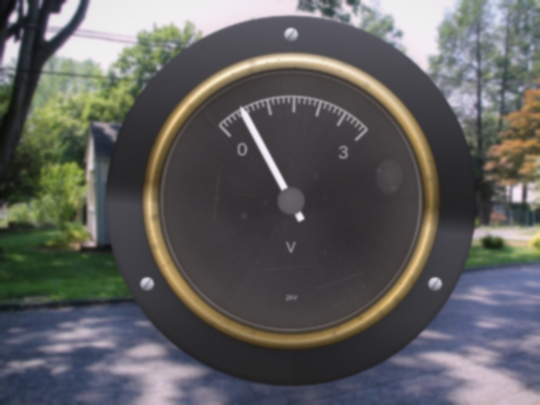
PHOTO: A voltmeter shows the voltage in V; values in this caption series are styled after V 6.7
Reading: V 0.5
